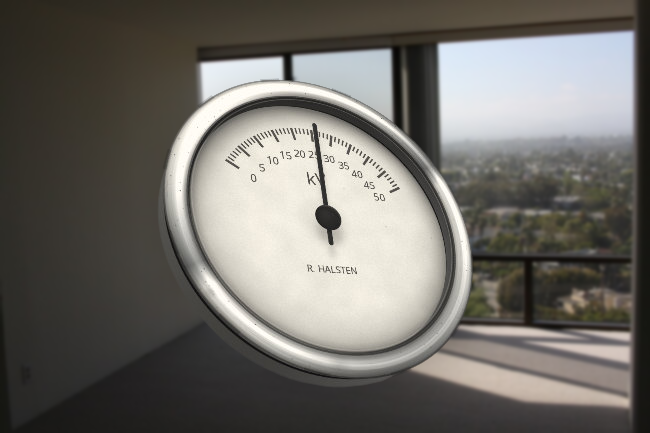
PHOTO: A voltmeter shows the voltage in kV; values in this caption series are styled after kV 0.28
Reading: kV 25
